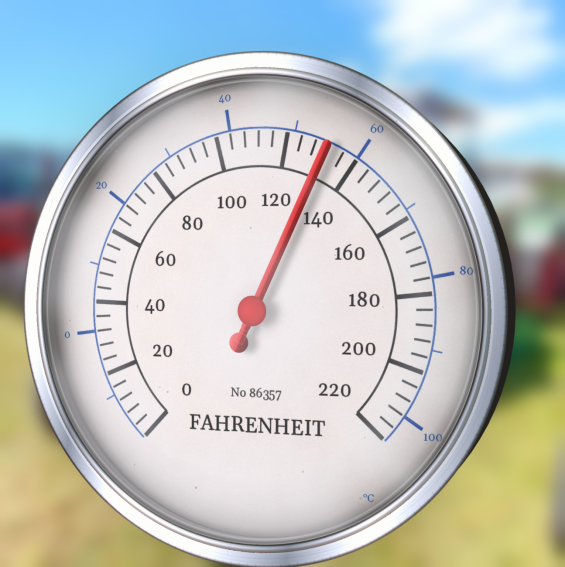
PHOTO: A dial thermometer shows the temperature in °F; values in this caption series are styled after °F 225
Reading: °F 132
